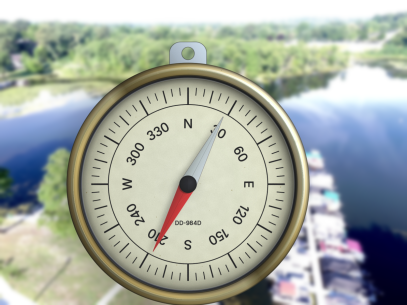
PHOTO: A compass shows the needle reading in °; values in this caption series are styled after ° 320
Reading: ° 207.5
